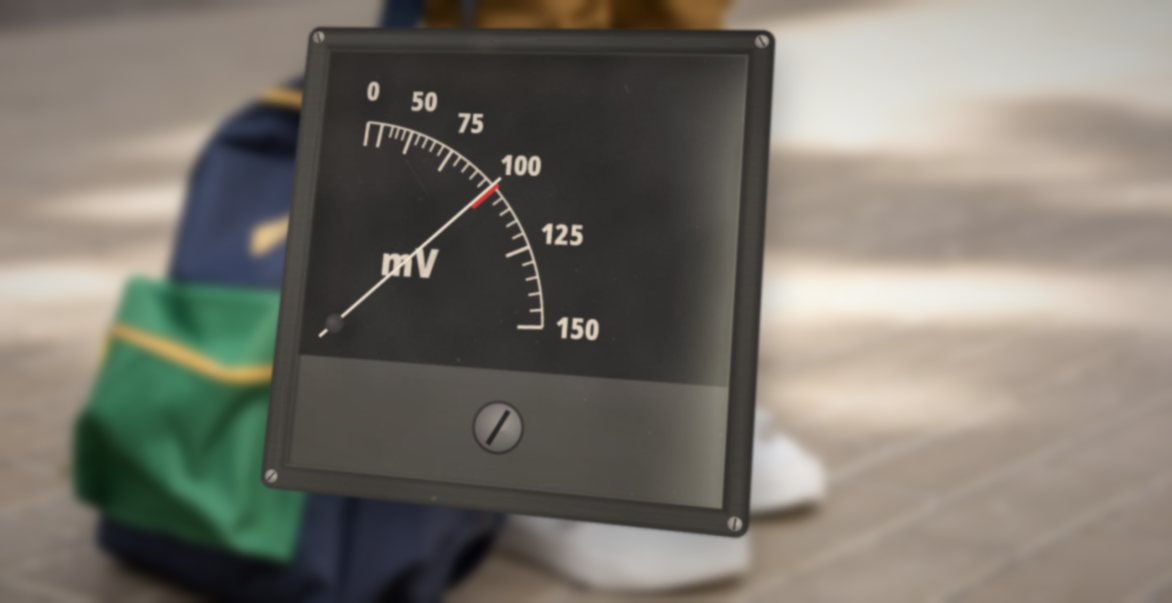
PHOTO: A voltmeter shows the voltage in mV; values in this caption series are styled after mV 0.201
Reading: mV 100
